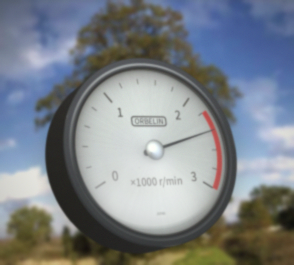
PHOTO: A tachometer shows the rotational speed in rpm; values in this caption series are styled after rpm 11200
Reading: rpm 2400
